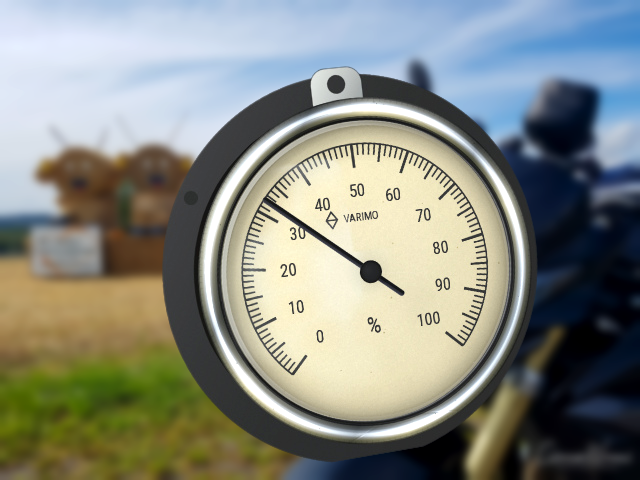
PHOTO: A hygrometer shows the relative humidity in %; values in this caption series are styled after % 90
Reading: % 32
